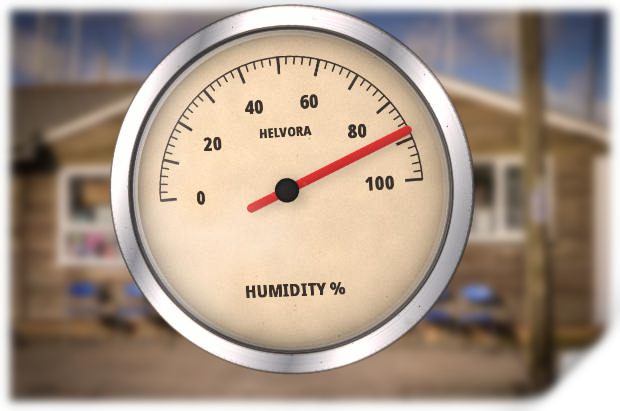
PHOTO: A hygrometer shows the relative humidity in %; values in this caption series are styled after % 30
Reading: % 88
